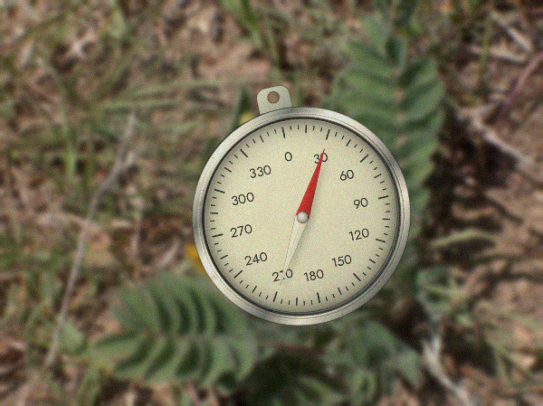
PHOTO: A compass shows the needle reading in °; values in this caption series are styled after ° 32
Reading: ° 30
